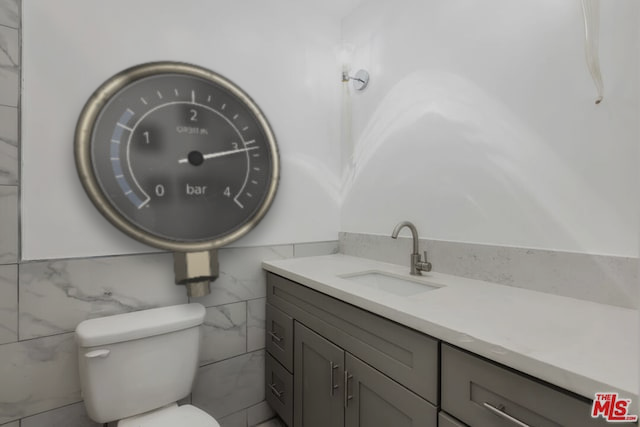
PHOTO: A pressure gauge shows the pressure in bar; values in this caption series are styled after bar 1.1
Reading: bar 3.1
